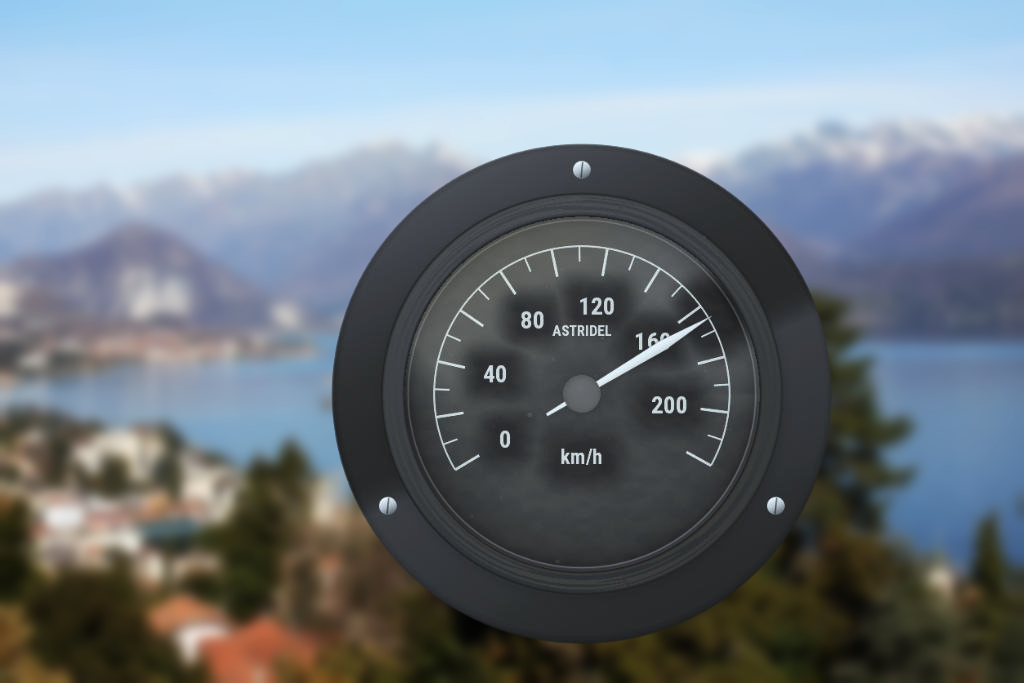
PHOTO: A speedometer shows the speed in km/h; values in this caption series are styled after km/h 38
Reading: km/h 165
